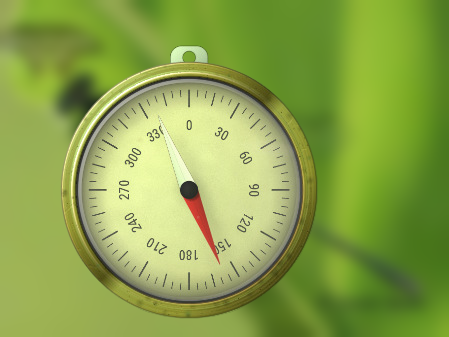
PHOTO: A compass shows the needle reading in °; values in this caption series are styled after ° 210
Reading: ° 157.5
